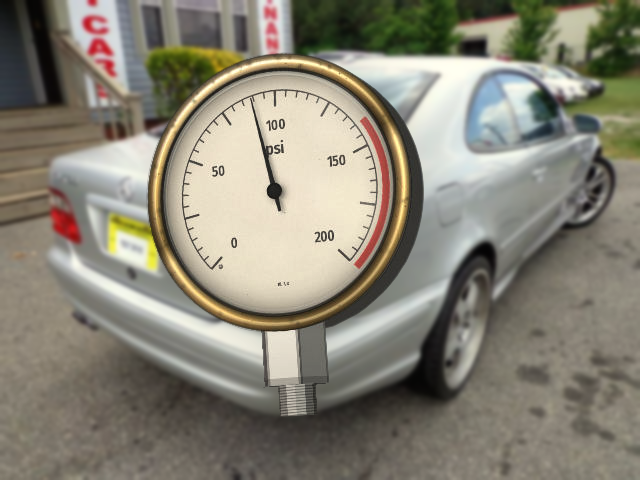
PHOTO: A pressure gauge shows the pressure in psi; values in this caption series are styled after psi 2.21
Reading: psi 90
